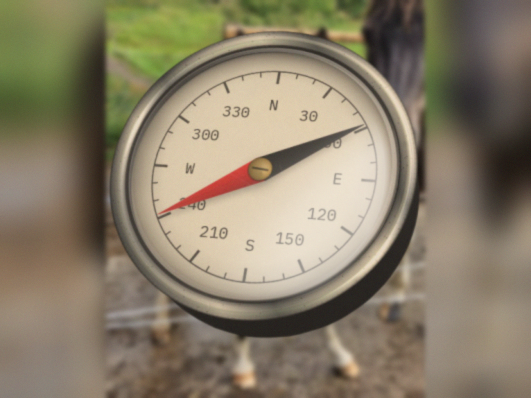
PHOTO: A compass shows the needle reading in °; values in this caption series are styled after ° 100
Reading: ° 240
